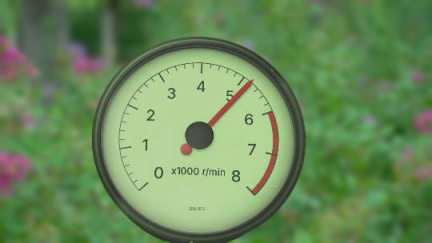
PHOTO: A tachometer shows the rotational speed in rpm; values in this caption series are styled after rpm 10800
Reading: rpm 5200
